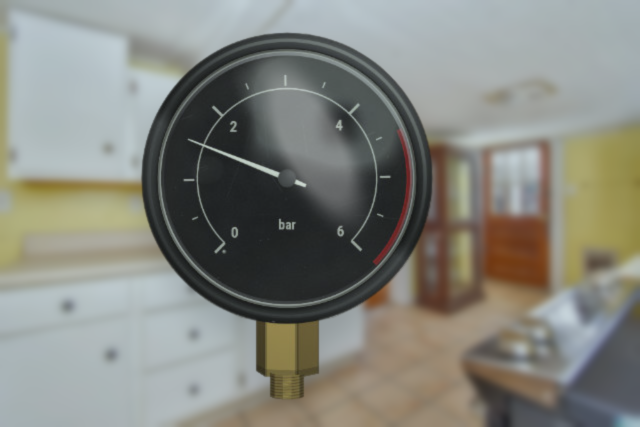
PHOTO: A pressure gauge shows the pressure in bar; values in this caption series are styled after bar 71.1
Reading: bar 1.5
